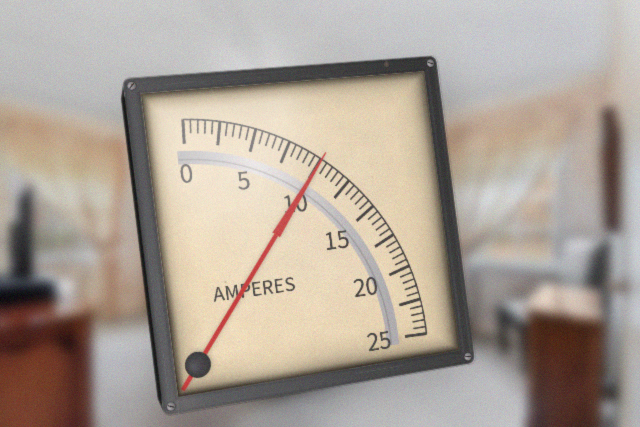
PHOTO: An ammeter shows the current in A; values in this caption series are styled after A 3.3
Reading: A 10
